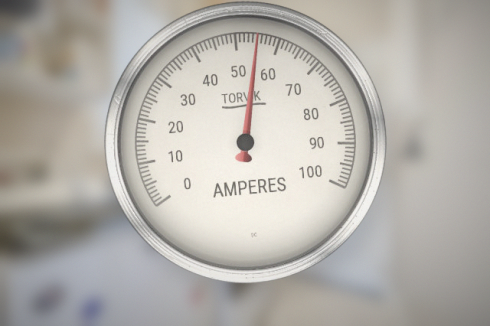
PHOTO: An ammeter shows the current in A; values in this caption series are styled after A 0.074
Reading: A 55
